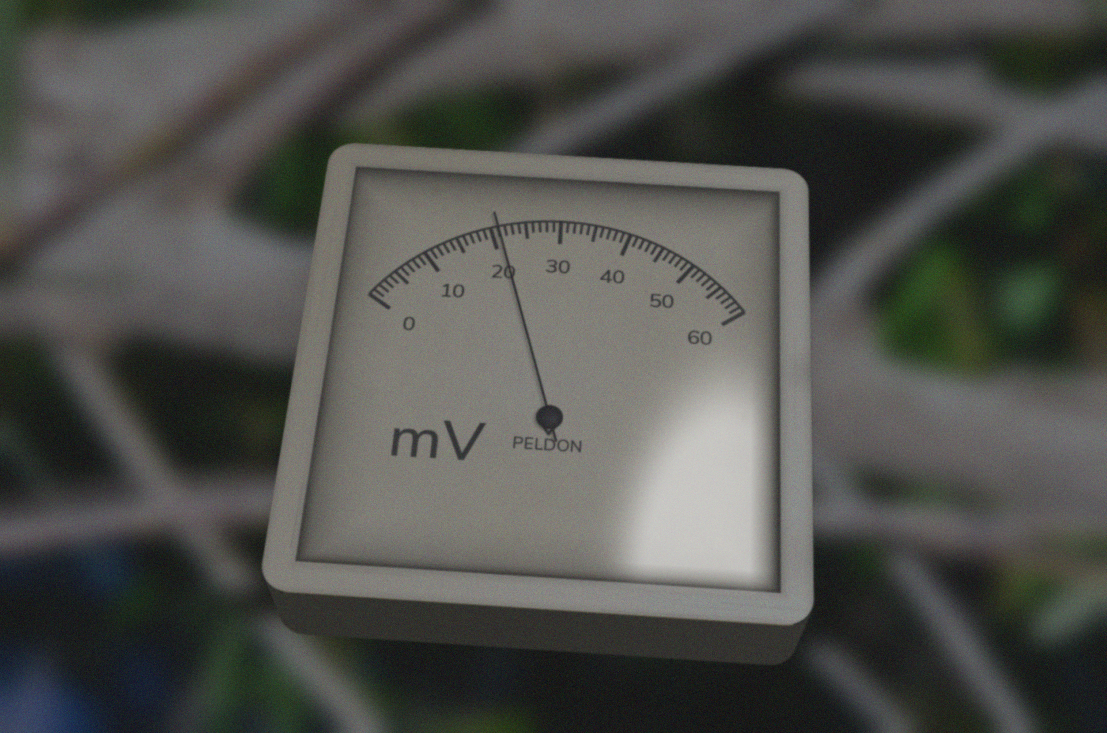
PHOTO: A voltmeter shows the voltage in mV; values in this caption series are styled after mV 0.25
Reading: mV 21
